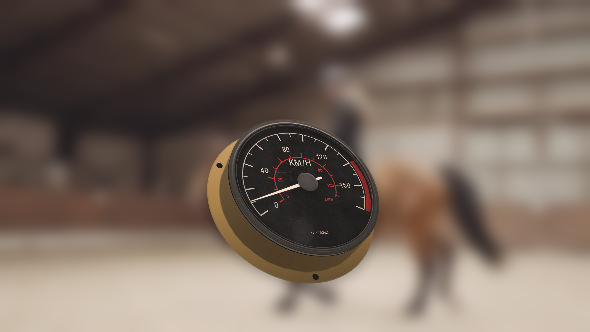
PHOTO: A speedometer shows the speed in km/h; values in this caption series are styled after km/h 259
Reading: km/h 10
